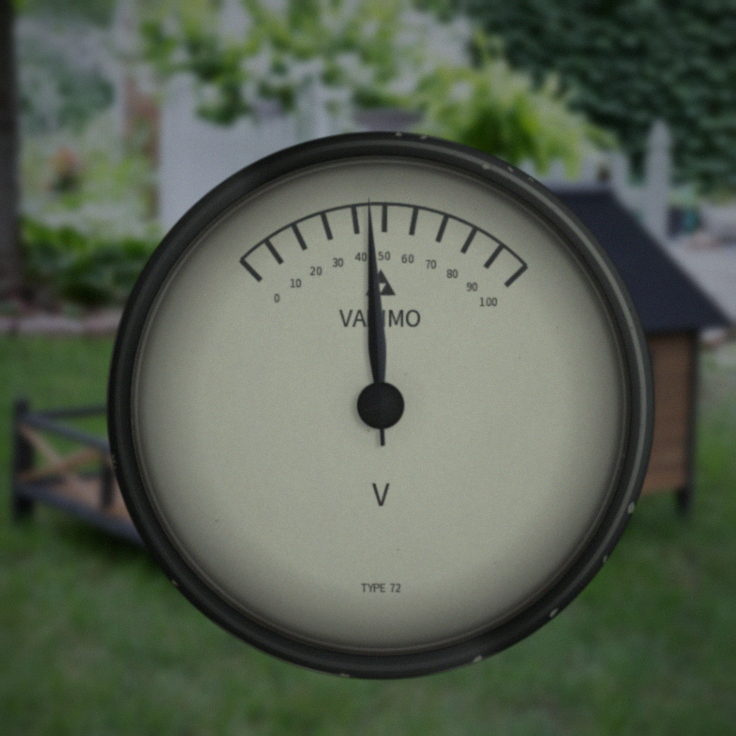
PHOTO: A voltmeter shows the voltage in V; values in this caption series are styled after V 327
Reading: V 45
